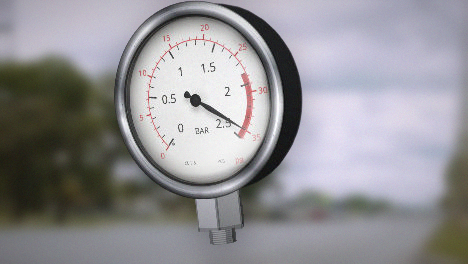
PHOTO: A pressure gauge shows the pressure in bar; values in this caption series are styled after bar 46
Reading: bar 2.4
